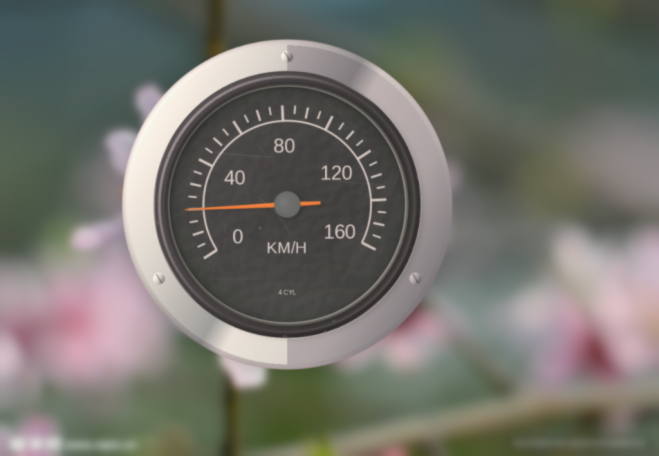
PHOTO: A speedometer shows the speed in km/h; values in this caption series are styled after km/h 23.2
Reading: km/h 20
